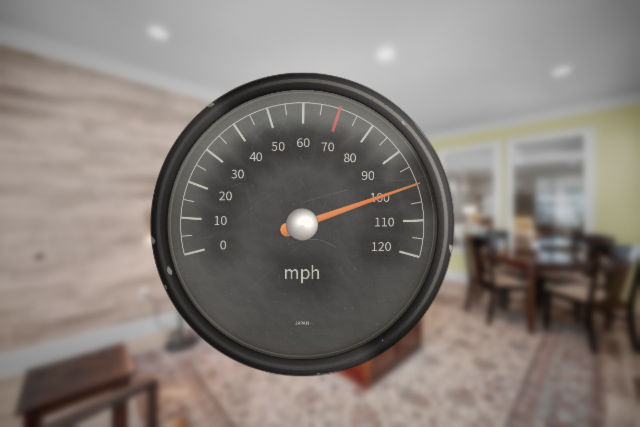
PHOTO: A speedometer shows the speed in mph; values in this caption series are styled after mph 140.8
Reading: mph 100
